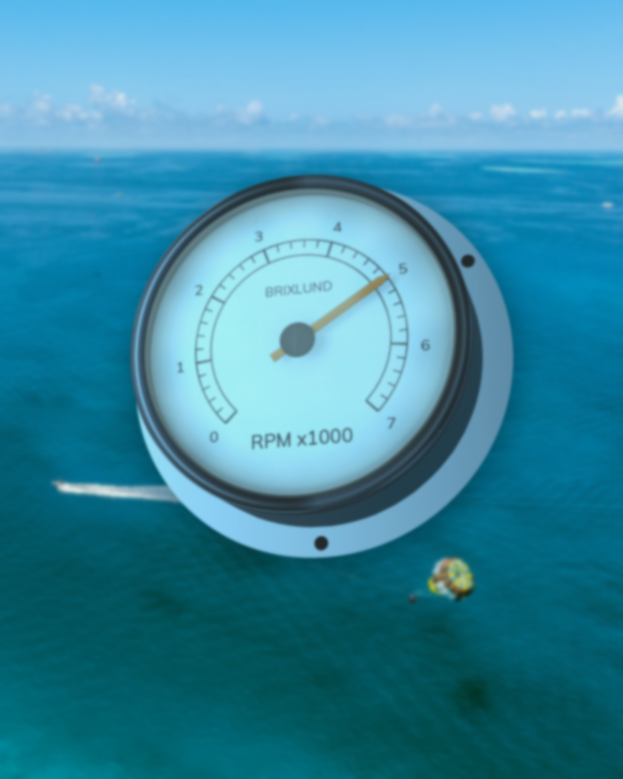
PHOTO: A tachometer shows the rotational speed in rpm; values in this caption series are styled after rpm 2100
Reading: rpm 5000
